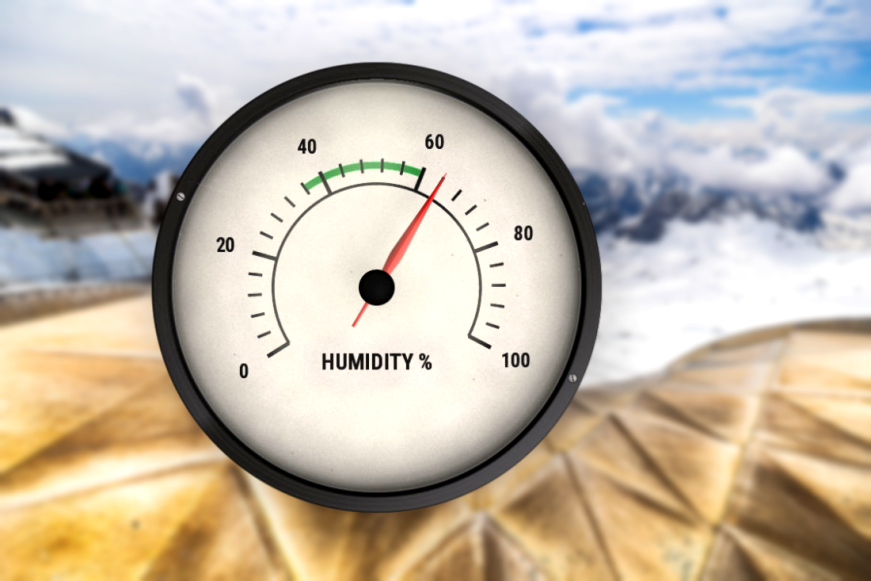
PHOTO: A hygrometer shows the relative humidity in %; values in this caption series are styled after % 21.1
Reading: % 64
